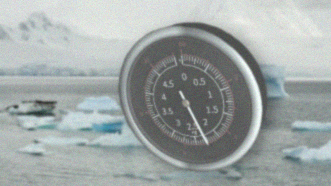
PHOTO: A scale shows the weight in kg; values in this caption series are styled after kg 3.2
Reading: kg 2.25
